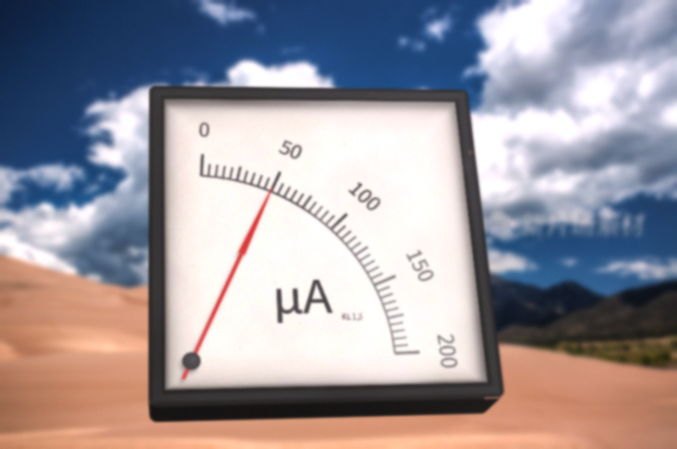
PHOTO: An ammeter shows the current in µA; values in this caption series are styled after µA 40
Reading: µA 50
